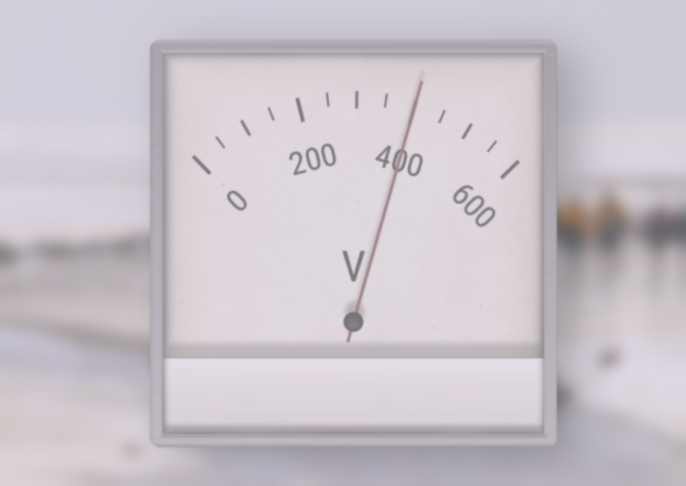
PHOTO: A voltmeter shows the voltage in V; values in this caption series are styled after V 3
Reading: V 400
